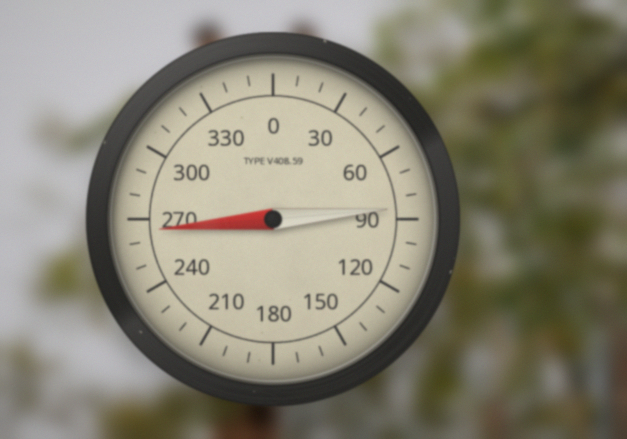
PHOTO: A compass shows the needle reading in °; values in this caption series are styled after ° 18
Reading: ° 265
